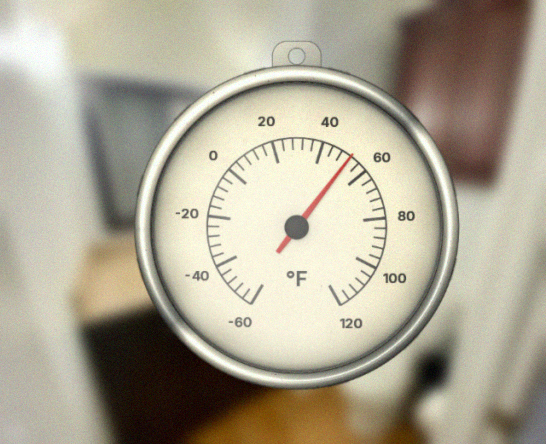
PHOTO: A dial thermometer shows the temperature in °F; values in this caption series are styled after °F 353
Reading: °F 52
